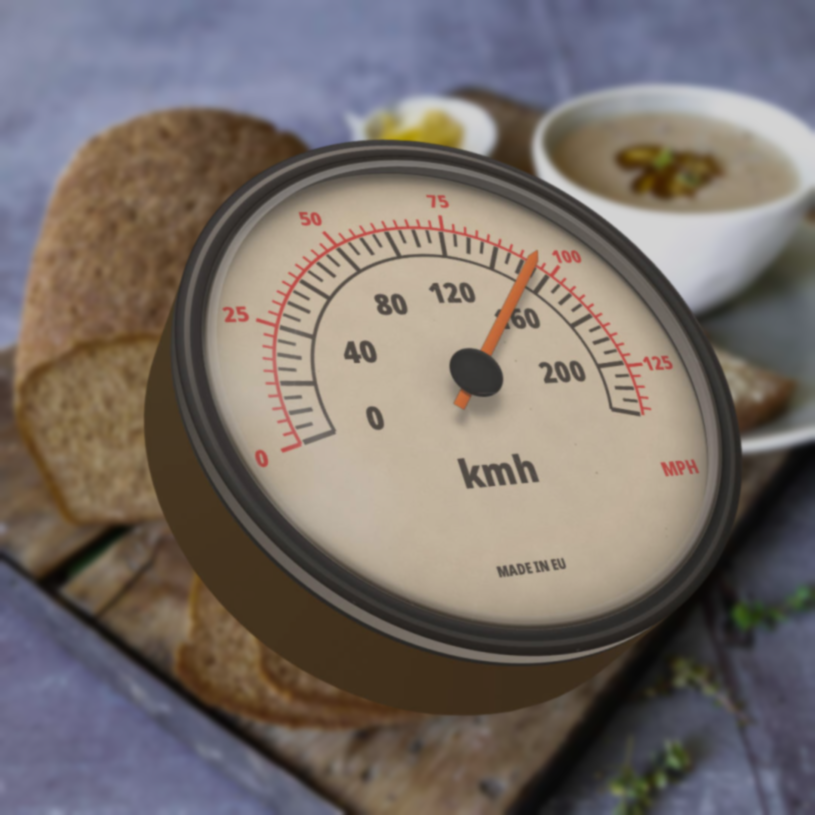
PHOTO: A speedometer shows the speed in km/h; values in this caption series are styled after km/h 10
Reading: km/h 152.5
